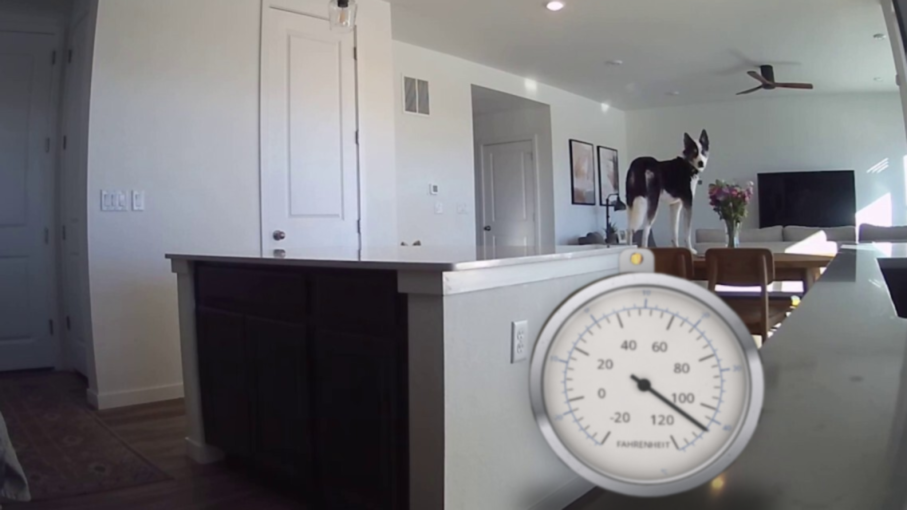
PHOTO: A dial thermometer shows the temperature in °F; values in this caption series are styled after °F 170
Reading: °F 108
